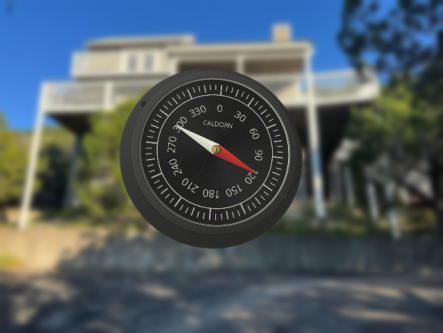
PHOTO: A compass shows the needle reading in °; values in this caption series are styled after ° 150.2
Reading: ° 115
